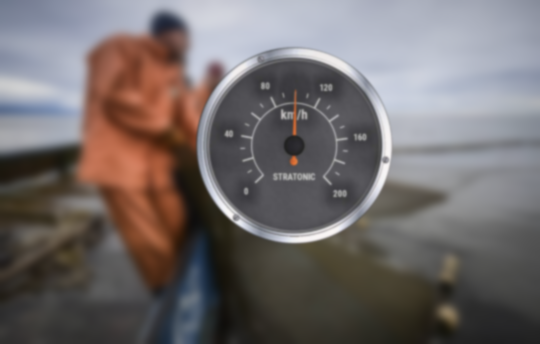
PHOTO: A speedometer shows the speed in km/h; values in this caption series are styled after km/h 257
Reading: km/h 100
